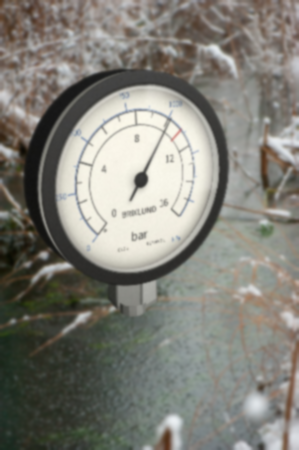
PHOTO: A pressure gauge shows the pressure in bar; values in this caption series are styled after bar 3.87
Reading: bar 10
